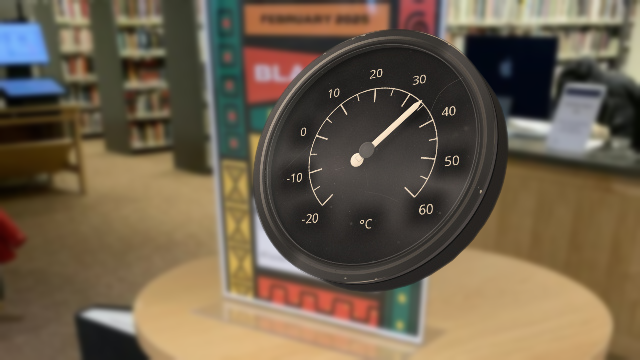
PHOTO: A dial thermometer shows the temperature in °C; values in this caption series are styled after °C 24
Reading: °C 35
